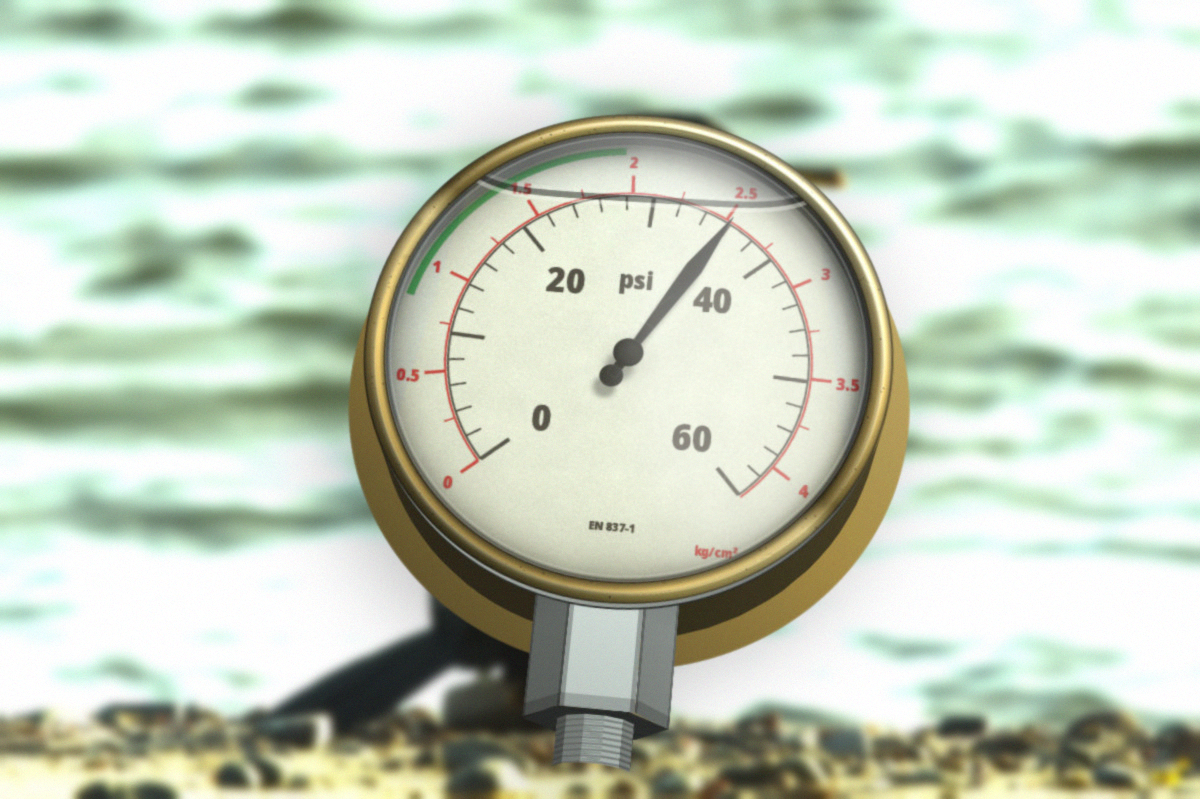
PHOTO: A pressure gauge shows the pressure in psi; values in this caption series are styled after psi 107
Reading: psi 36
